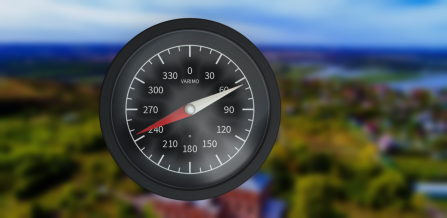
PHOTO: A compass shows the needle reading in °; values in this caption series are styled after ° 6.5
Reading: ° 245
